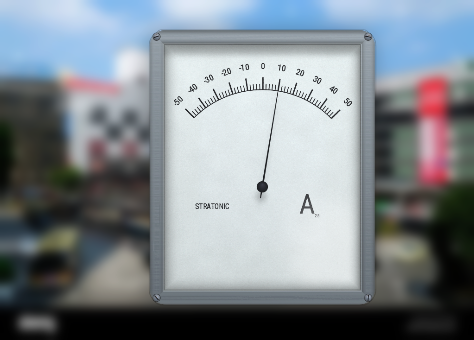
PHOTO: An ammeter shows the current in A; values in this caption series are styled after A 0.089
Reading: A 10
